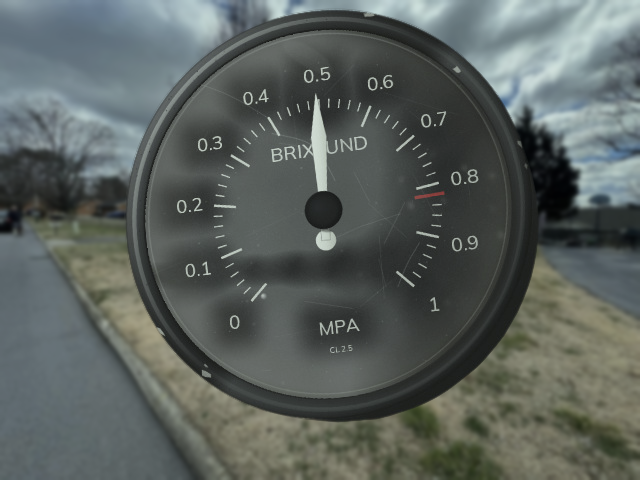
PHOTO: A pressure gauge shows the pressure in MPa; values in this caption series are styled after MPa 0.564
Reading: MPa 0.5
